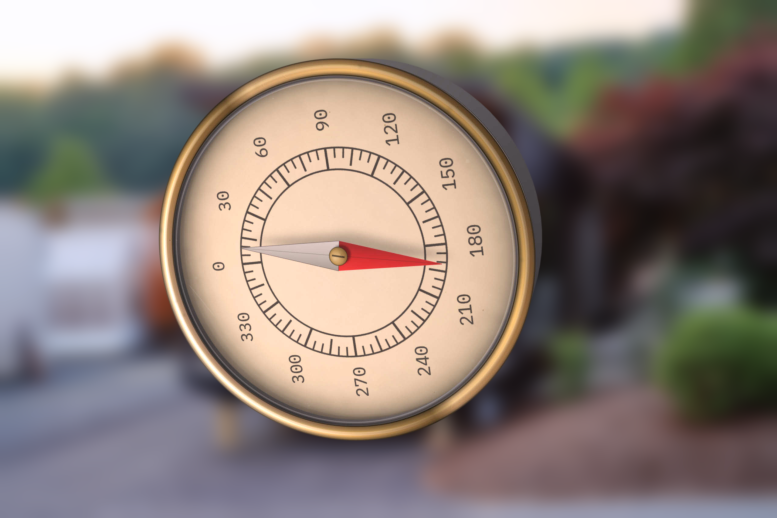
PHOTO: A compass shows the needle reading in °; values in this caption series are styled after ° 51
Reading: ° 190
